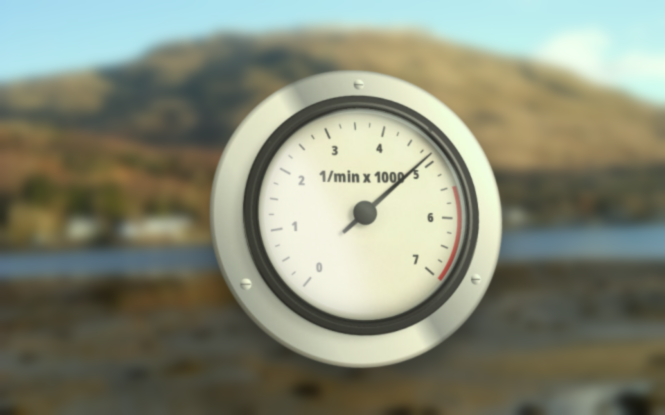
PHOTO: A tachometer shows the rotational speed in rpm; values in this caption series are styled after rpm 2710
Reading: rpm 4875
